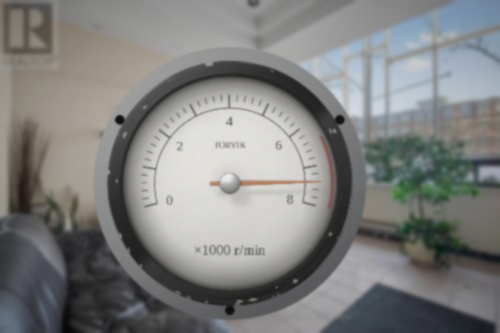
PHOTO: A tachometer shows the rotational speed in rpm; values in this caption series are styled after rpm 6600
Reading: rpm 7400
